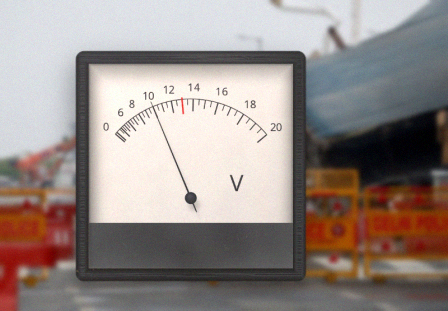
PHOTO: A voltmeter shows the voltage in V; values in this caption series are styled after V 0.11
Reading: V 10
